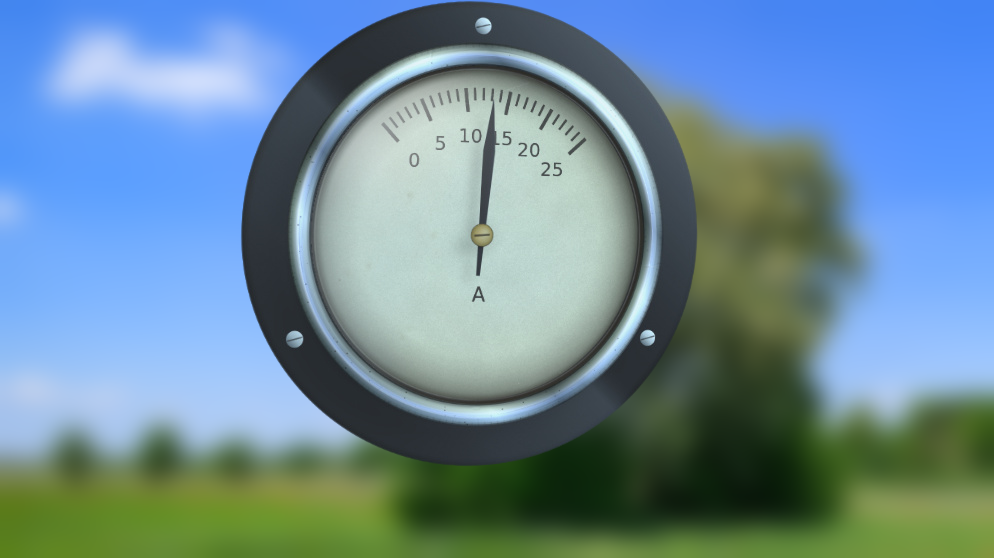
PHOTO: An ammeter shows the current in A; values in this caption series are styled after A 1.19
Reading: A 13
